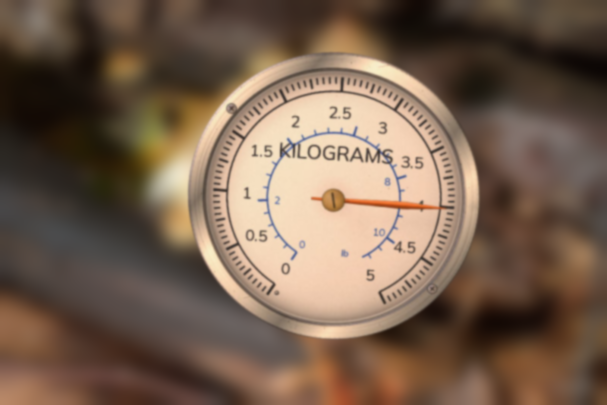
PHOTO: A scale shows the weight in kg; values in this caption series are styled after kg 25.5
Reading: kg 4
